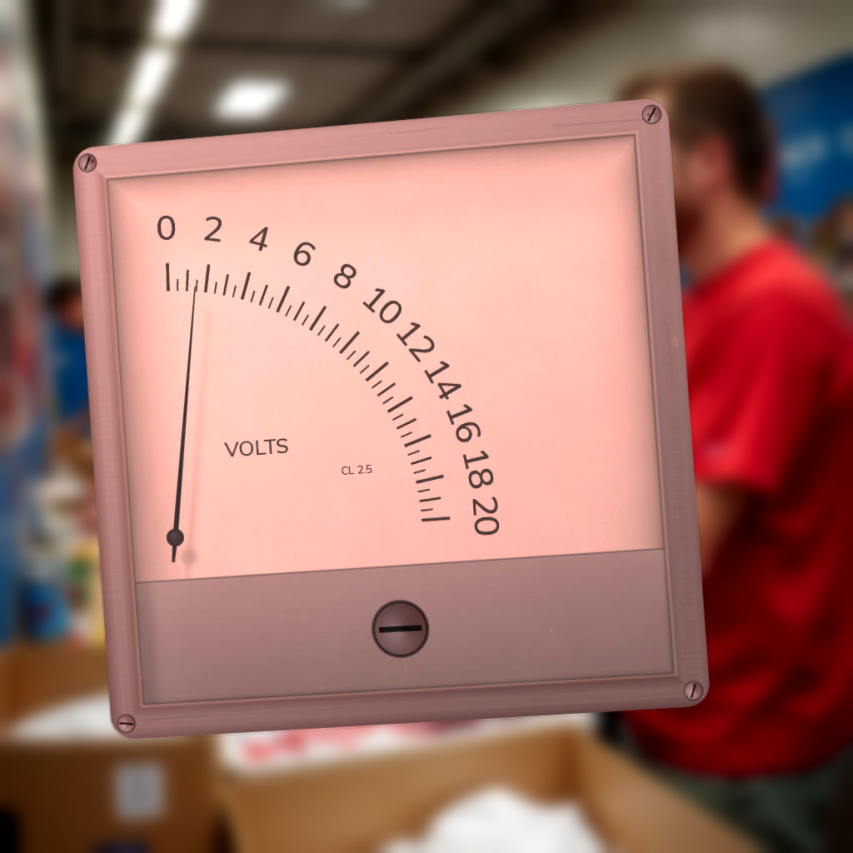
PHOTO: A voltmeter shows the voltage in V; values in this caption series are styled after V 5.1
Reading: V 1.5
